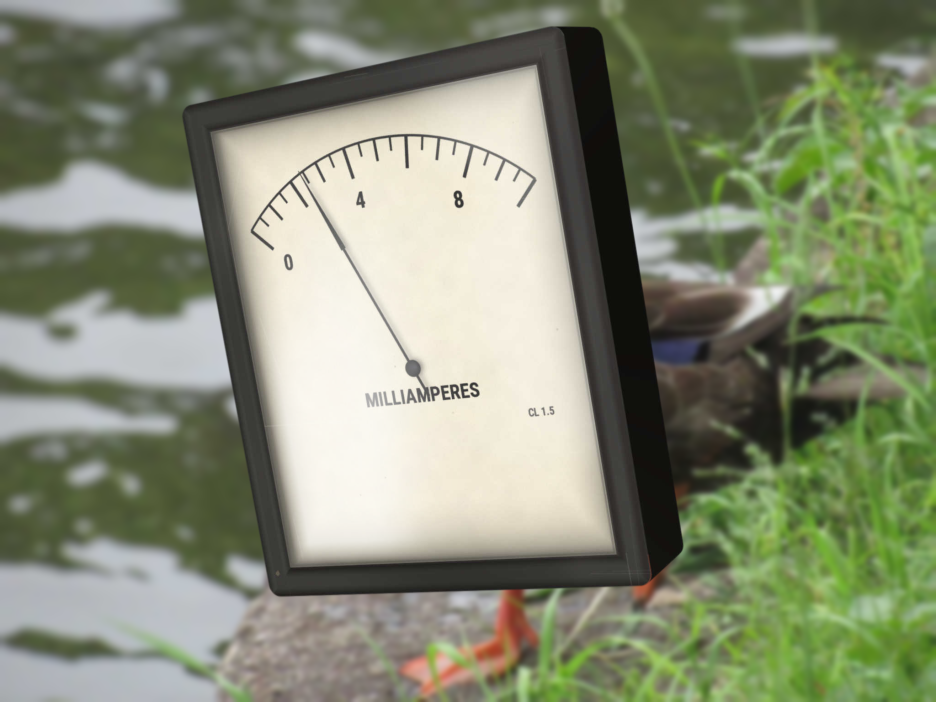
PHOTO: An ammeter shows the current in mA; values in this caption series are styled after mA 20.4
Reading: mA 2.5
